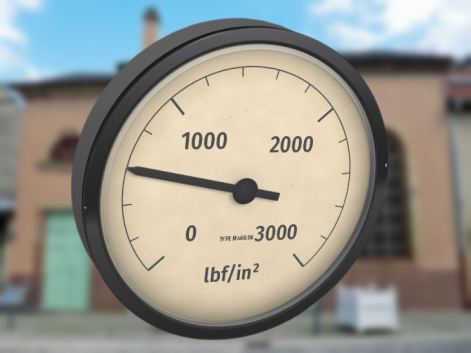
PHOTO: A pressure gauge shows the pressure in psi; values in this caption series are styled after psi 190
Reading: psi 600
